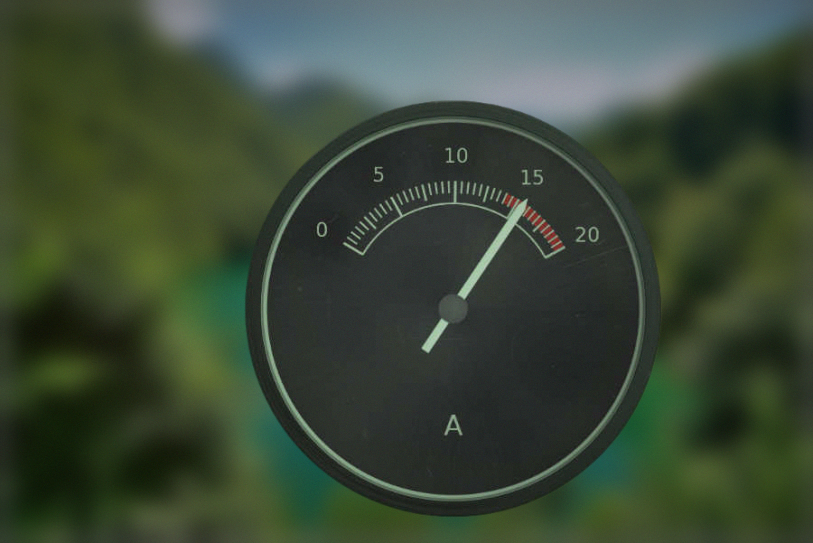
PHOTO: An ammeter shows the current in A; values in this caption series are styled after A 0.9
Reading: A 15.5
